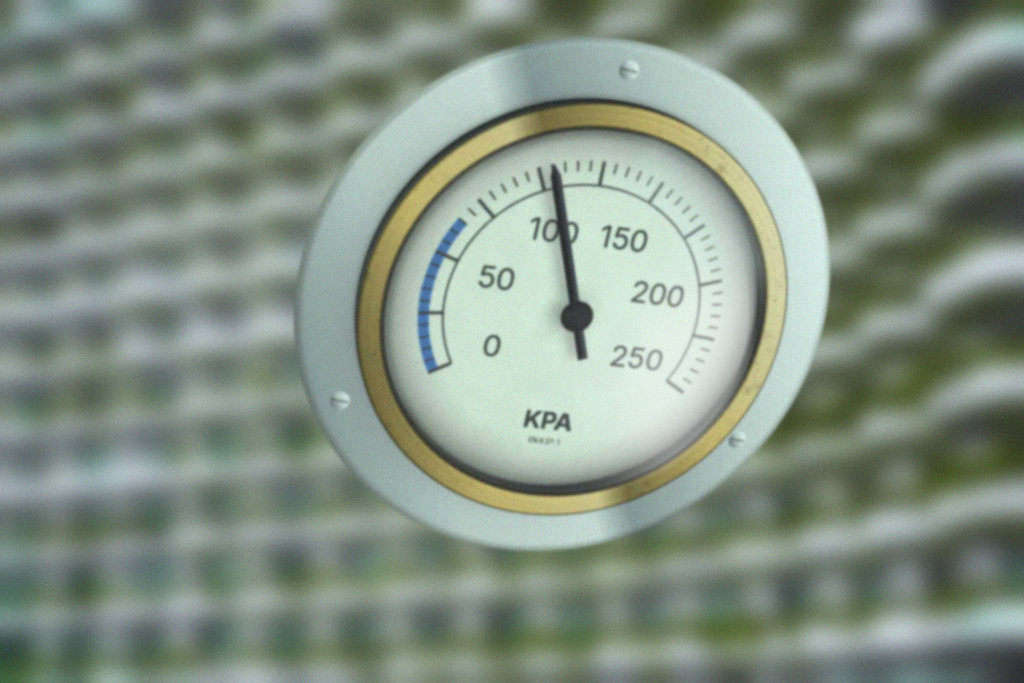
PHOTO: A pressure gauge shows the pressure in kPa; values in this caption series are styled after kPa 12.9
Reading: kPa 105
